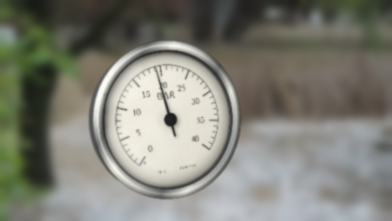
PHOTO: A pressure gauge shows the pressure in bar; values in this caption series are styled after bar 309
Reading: bar 19
